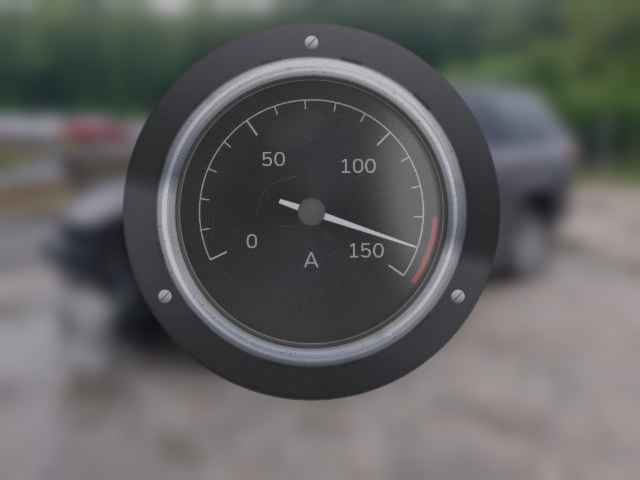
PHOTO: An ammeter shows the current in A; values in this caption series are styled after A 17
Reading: A 140
